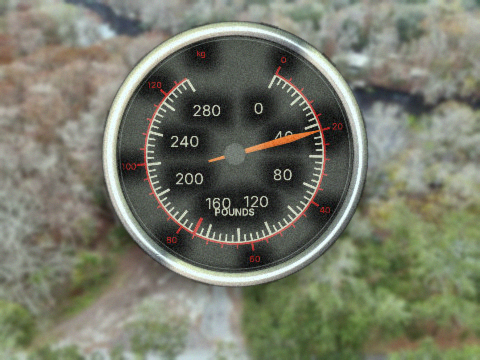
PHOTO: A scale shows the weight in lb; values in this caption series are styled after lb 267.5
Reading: lb 44
